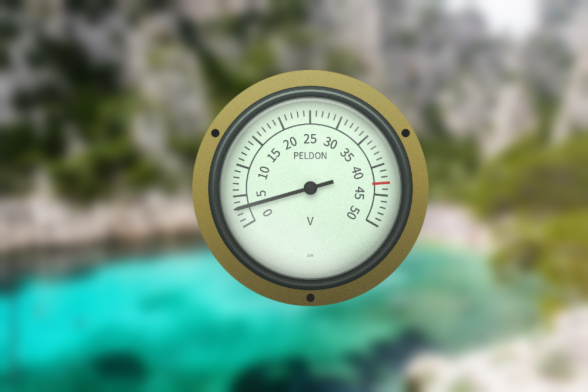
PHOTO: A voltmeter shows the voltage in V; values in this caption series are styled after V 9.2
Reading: V 3
